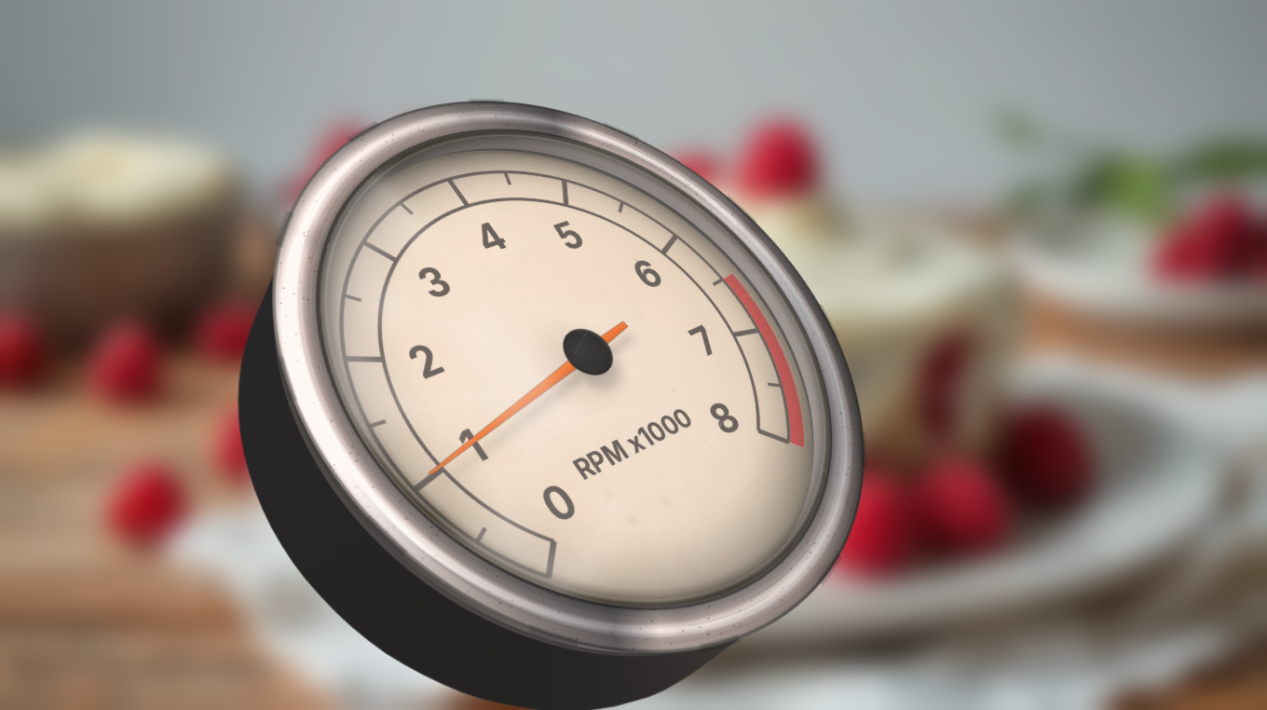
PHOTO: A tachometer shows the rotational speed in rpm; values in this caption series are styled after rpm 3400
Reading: rpm 1000
